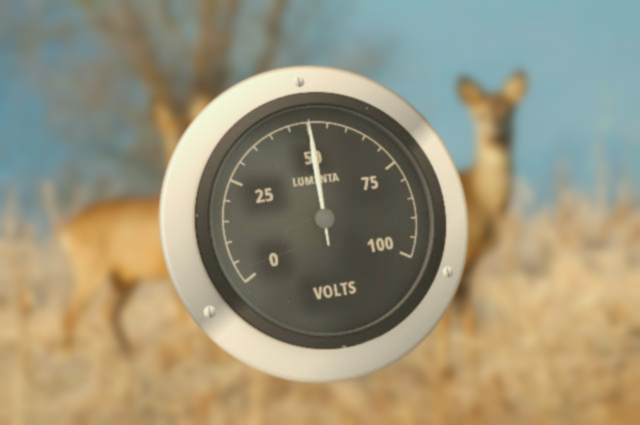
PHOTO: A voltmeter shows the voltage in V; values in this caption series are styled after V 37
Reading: V 50
